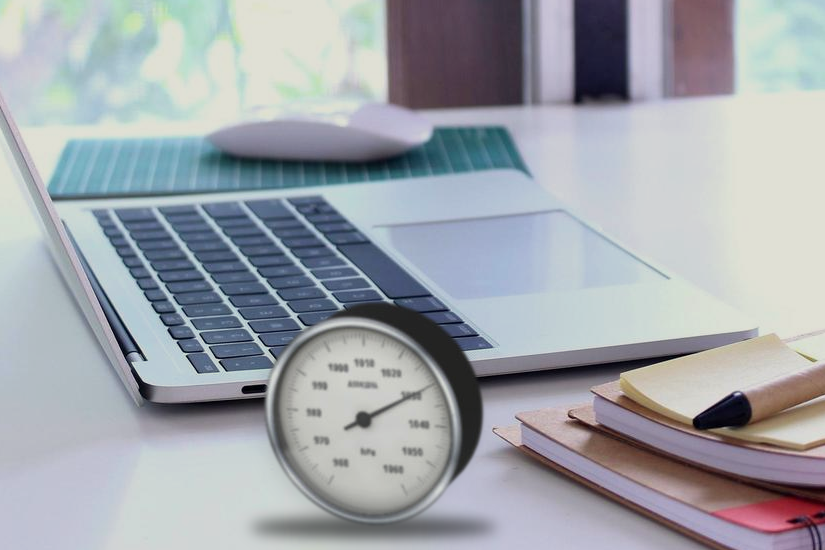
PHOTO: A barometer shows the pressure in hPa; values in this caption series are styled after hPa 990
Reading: hPa 1030
